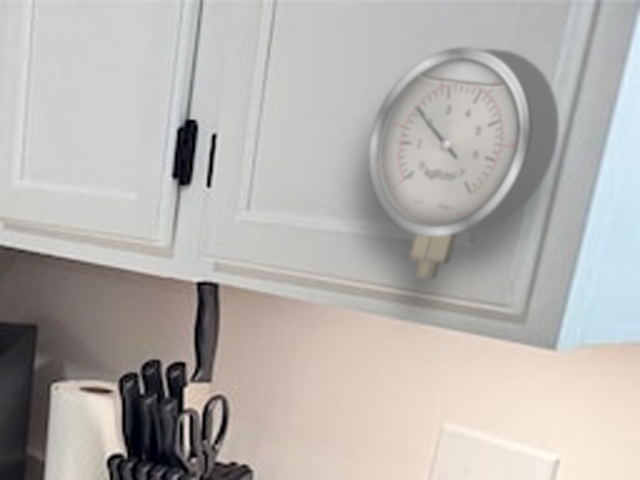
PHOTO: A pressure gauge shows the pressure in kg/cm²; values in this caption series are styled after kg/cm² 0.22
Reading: kg/cm² 2
